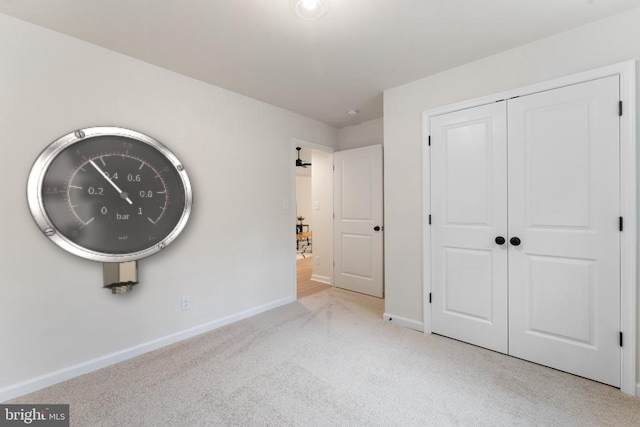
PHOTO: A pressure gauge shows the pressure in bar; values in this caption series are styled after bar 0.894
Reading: bar 0.35
